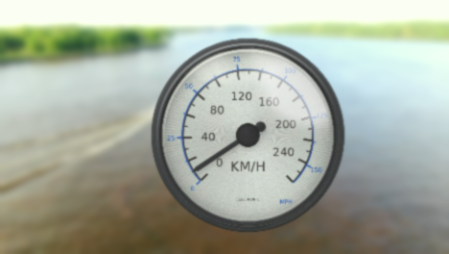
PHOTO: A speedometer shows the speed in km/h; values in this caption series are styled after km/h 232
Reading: km/h 10
